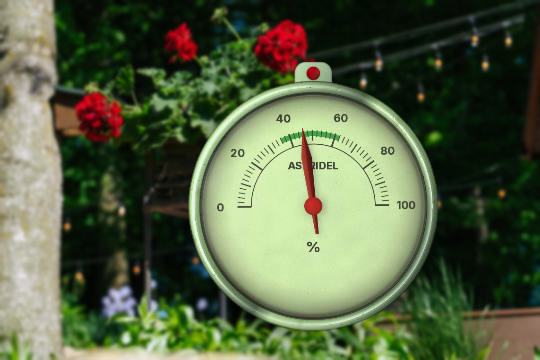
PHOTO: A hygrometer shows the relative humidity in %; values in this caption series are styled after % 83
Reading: % 46
